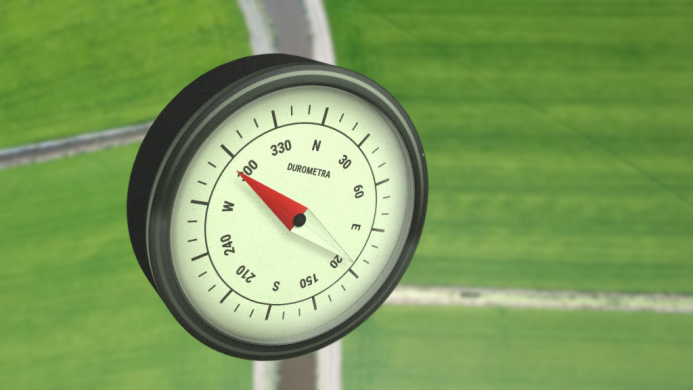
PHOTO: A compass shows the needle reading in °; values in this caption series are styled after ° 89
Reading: ° 295
